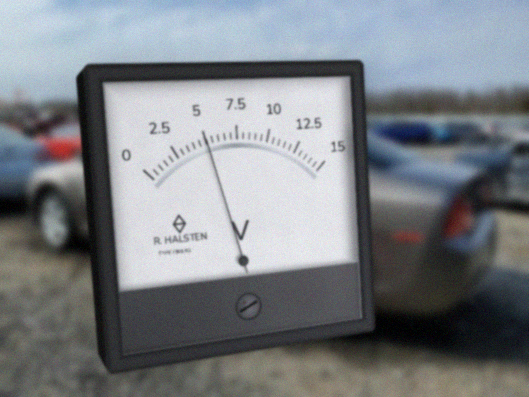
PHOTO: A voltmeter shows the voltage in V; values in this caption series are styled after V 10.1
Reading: V 5
